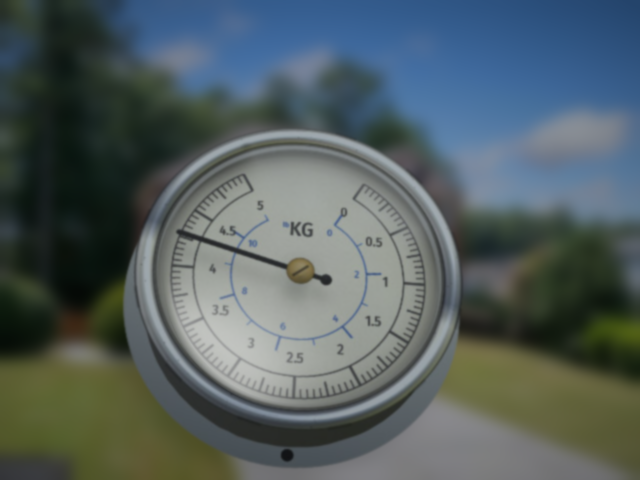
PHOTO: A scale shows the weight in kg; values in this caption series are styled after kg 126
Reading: kg 4.25
